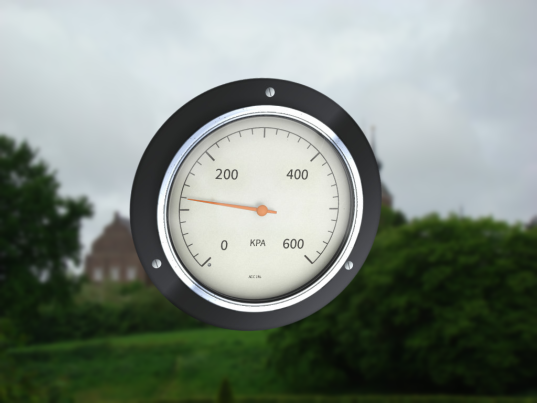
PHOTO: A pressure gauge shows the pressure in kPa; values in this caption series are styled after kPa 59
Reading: kPa 120
